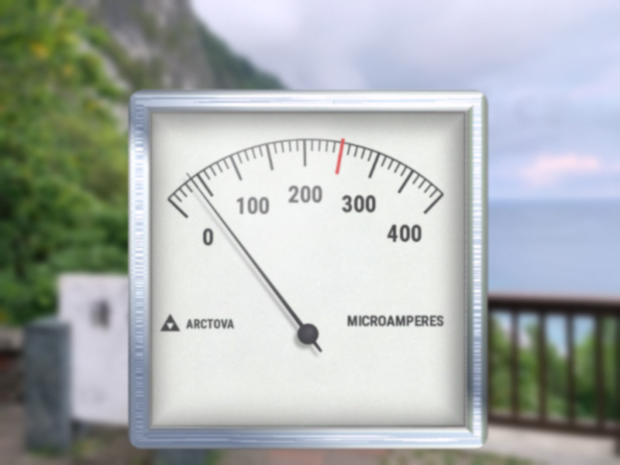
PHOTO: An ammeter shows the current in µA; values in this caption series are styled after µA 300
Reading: µA 40
